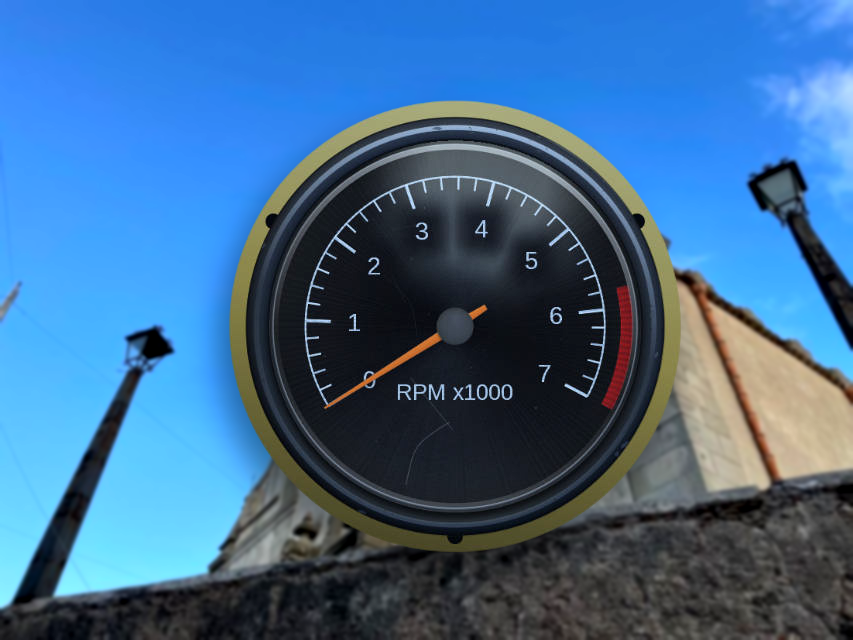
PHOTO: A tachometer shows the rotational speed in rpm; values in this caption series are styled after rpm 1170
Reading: rpm 0
